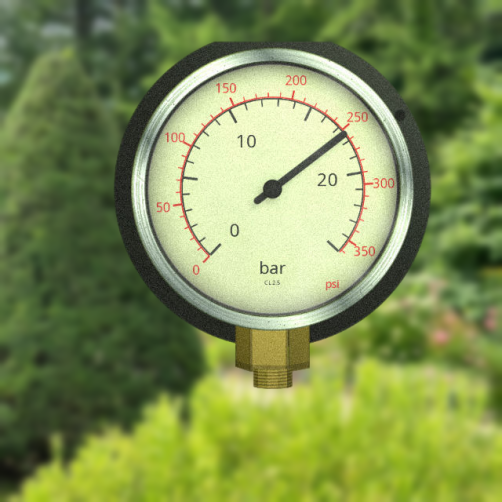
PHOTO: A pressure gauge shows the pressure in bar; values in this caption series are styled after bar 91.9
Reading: bar 17.5
